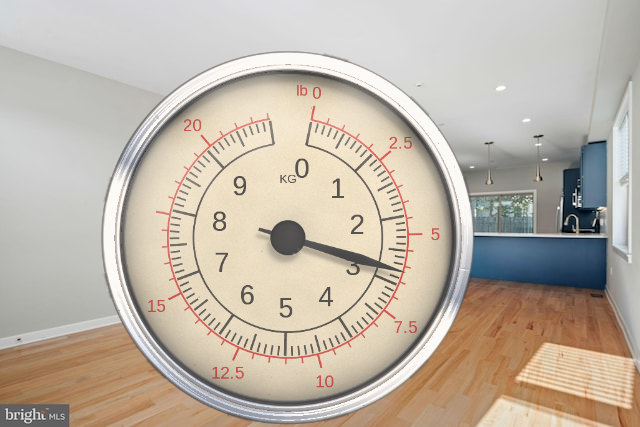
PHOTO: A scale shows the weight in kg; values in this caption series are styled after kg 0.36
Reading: kg 2.8
